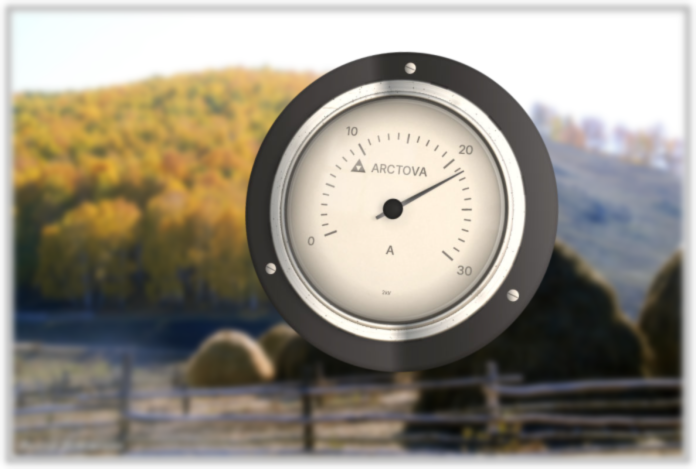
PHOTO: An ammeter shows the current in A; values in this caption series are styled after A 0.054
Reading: A 21.5
